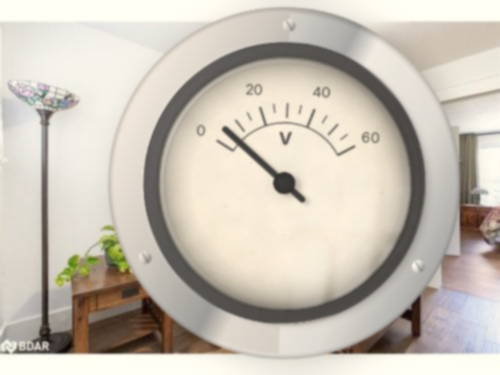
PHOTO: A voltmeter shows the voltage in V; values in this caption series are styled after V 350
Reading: V 5
